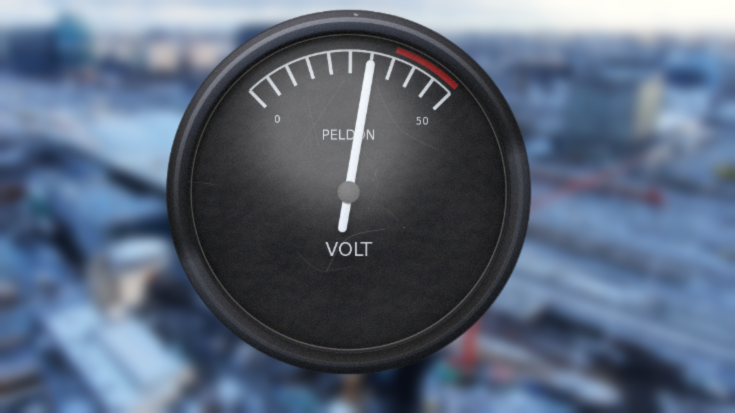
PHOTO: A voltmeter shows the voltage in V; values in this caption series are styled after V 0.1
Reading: V 30
